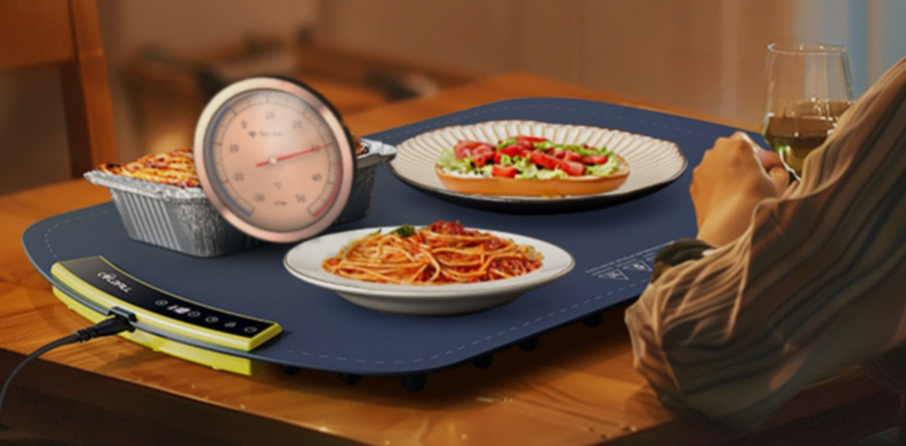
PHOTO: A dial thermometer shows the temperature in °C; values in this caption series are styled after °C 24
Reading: °C 30
